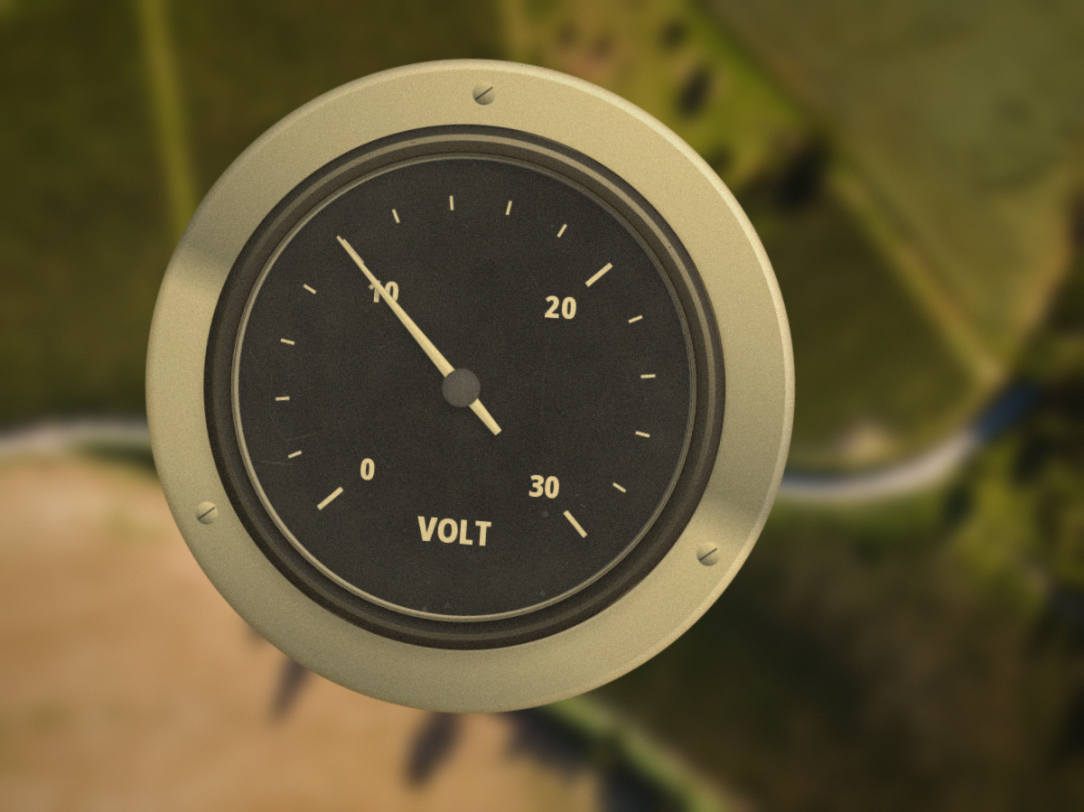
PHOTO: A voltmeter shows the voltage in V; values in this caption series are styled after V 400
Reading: V 10
